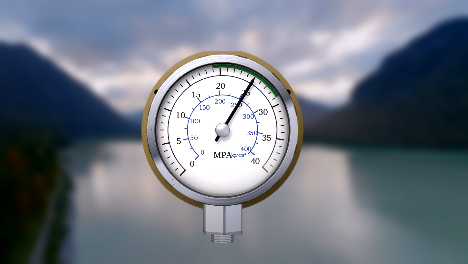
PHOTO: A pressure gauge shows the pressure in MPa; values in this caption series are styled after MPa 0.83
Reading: MPa 25
